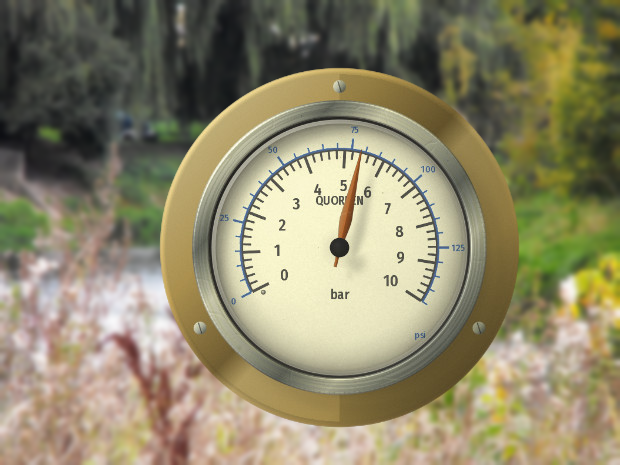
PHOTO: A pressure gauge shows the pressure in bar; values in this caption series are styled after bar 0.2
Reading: bar 5.4
